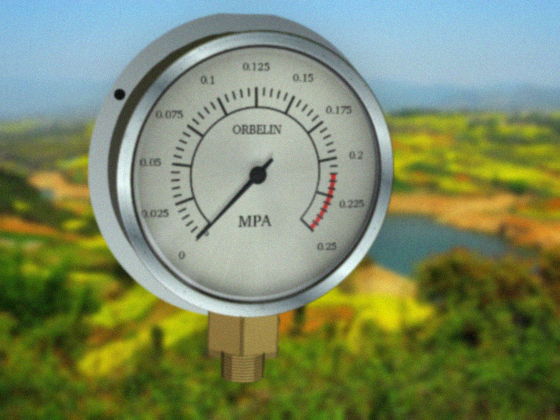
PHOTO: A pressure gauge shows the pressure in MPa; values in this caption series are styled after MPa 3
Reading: MPa 0
